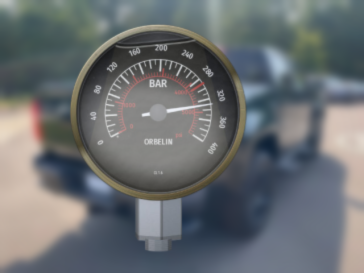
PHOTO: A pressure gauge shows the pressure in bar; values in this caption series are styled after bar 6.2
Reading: bar 330
